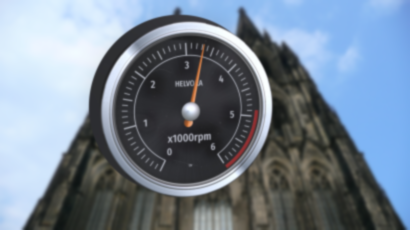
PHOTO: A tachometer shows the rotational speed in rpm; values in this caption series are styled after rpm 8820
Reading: rpm 3300
